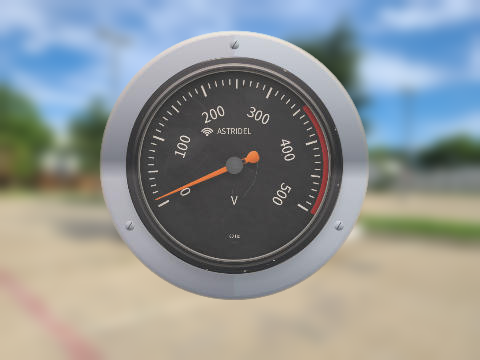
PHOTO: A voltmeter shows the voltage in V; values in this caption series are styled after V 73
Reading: V 10
